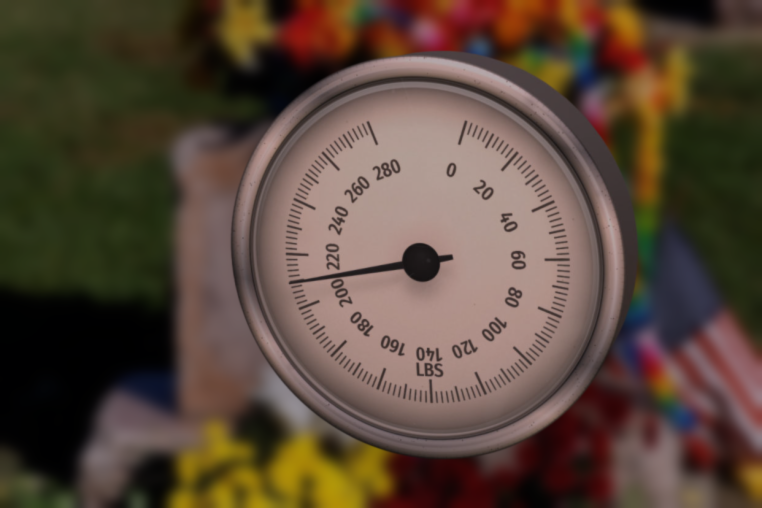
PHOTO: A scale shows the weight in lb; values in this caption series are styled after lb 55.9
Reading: lb 210
